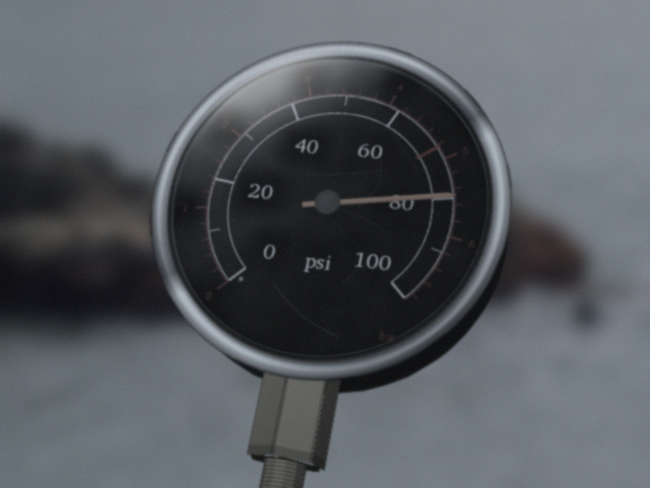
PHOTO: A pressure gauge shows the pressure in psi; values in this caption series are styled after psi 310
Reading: psi 80
